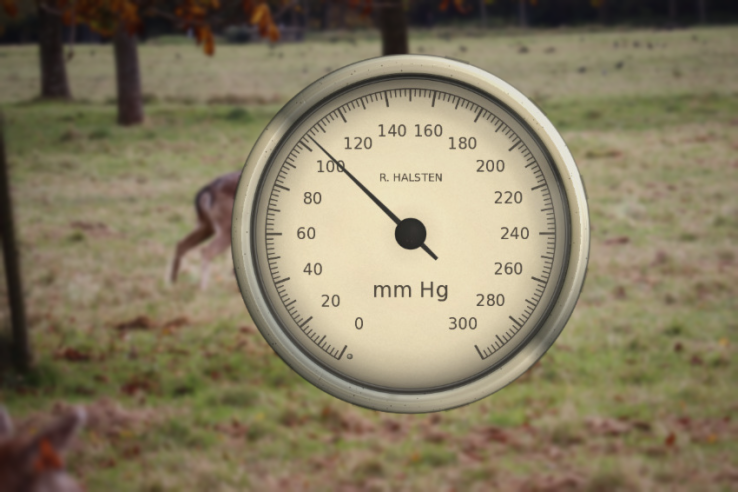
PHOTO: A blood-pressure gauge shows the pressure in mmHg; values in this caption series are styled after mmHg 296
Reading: mmHg 104
